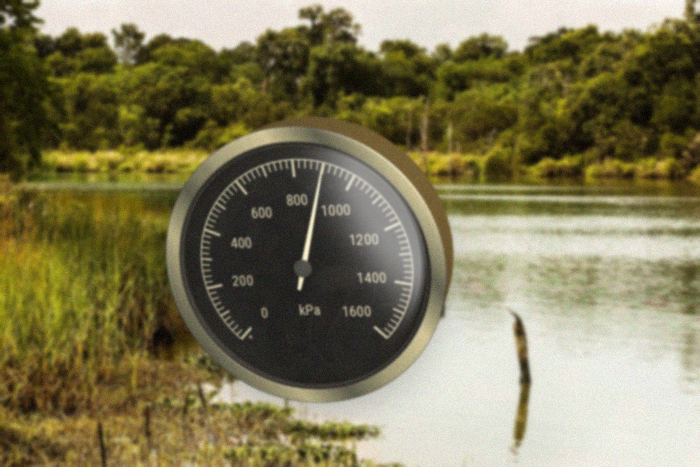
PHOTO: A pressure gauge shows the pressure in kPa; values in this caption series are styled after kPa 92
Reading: kPa 900
